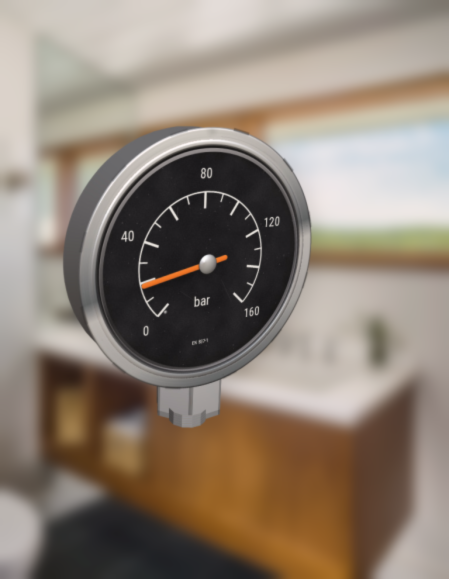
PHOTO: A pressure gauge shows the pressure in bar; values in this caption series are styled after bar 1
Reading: bar 20
